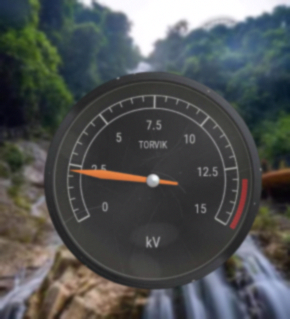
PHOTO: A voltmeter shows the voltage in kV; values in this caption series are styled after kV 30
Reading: kV 2.25
